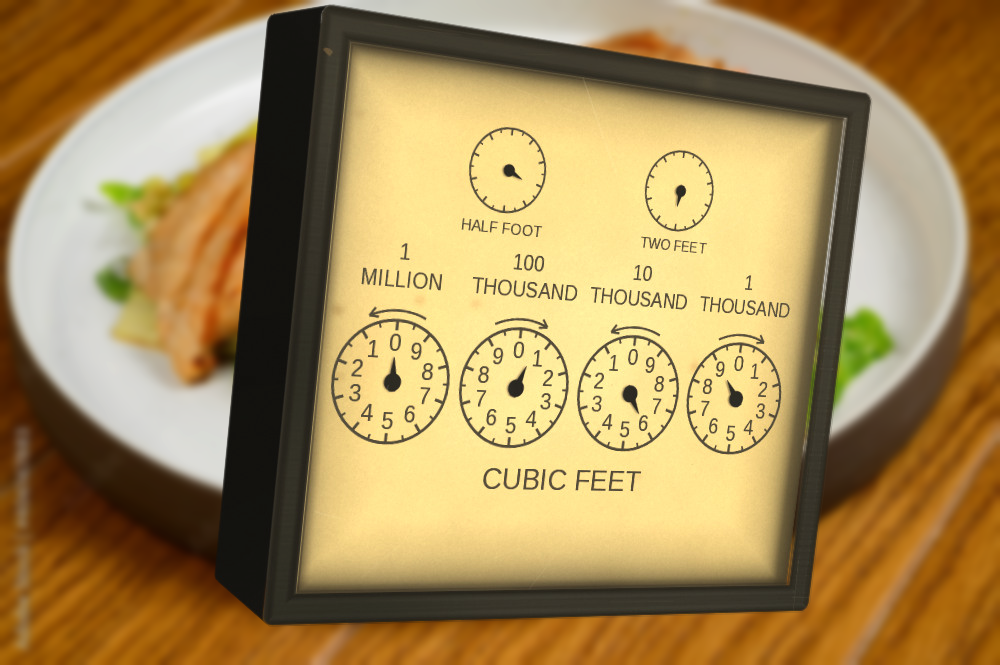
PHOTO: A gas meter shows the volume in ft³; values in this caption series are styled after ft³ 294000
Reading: ft³ 5900
